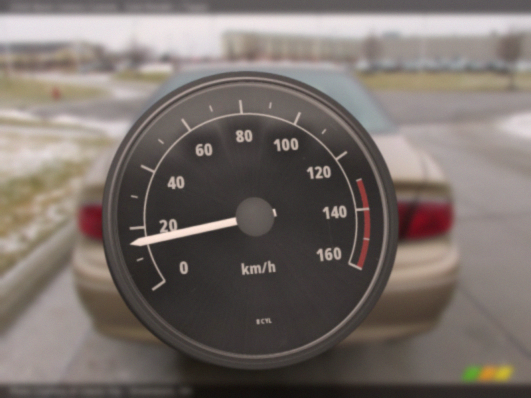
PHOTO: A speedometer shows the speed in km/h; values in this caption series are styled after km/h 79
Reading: km/h 15
